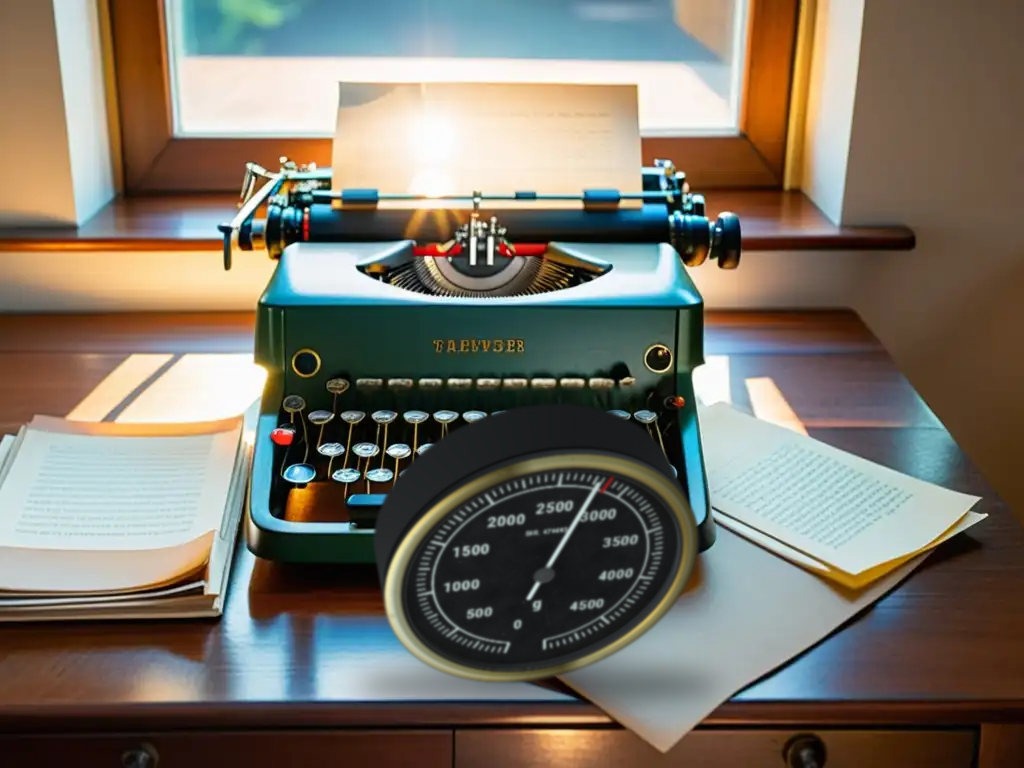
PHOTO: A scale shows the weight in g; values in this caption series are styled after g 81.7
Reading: g 2750
